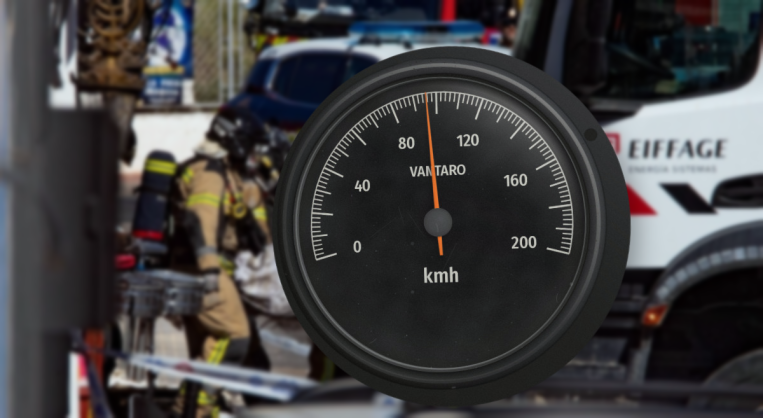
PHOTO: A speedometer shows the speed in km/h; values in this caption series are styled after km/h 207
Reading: km/h 96
